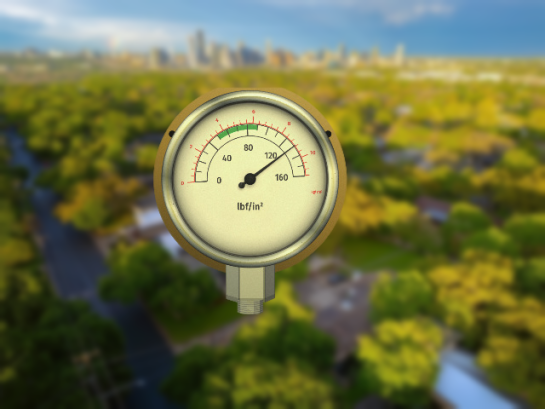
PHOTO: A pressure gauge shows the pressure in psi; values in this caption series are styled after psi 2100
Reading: psi 130
